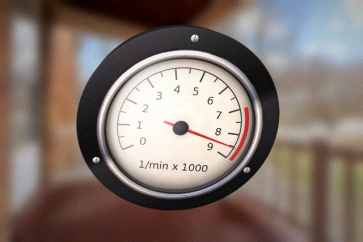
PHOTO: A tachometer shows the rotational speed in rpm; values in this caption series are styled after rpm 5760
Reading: rpm 8500
